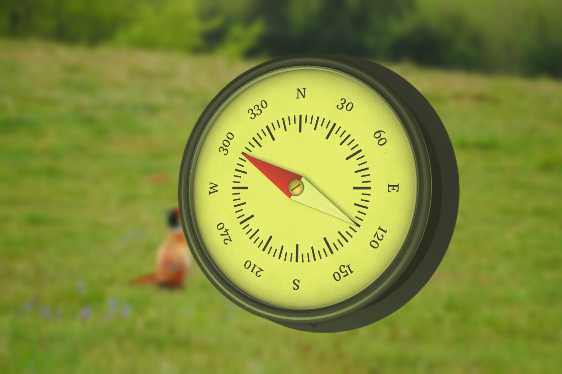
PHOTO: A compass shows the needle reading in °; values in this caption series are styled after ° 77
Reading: ° 300
